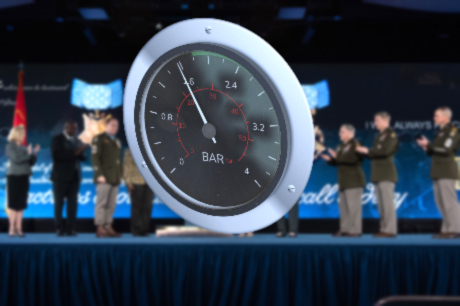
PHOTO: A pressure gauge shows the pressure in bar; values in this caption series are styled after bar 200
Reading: bar 1.6
